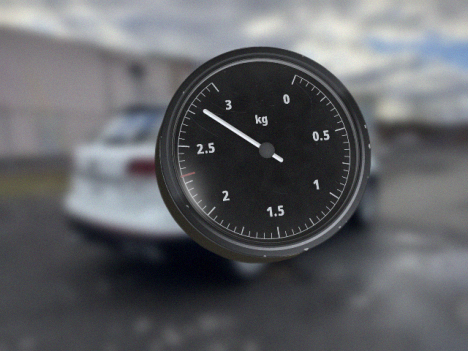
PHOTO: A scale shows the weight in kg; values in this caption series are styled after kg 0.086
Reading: kg 2.8
